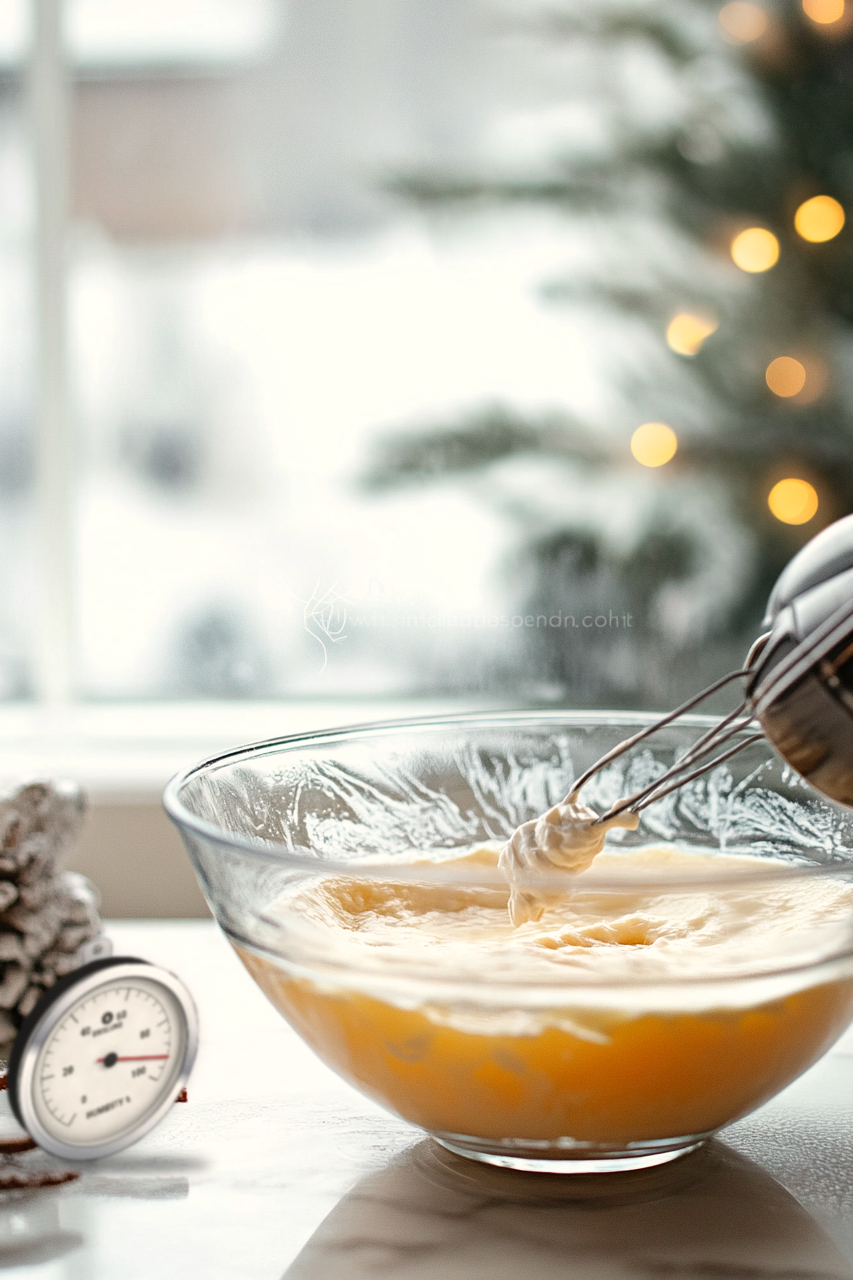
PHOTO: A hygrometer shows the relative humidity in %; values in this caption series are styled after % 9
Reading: % 92
